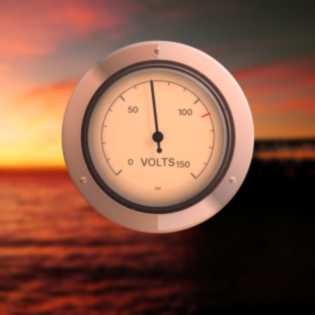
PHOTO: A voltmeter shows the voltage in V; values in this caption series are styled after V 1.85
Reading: V 70
